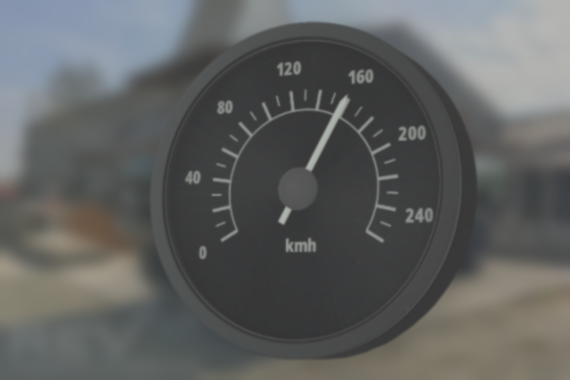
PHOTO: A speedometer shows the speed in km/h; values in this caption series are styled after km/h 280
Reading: km/h 160
